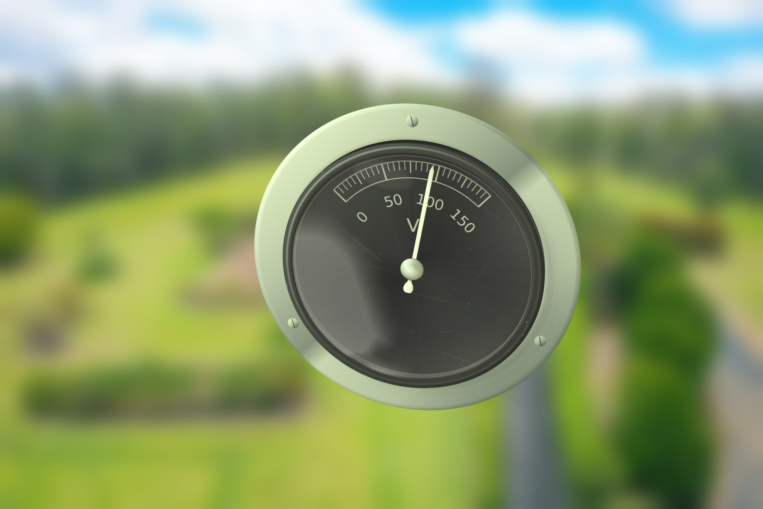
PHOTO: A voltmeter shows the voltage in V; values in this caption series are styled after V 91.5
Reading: V 95
